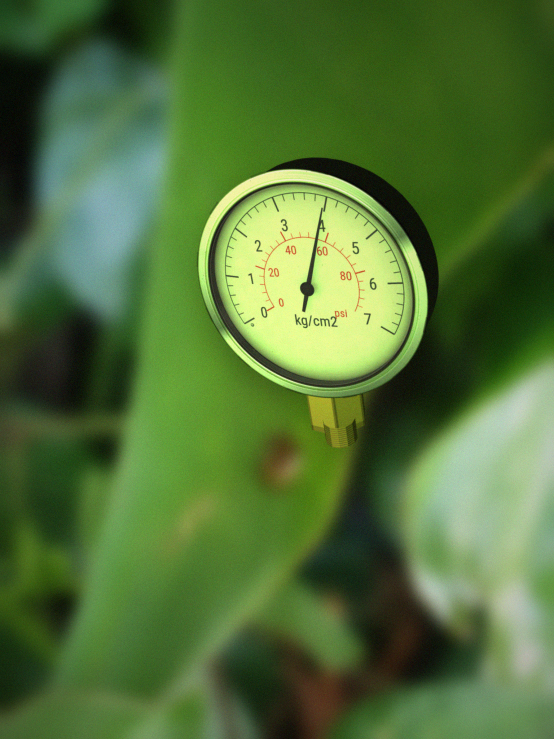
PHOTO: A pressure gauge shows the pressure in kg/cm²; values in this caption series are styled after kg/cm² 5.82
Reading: kg/cm² 4
